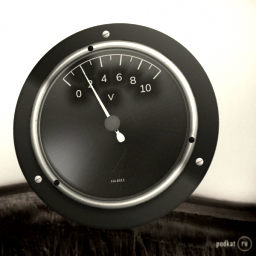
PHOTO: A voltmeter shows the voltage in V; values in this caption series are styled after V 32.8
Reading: V 2
